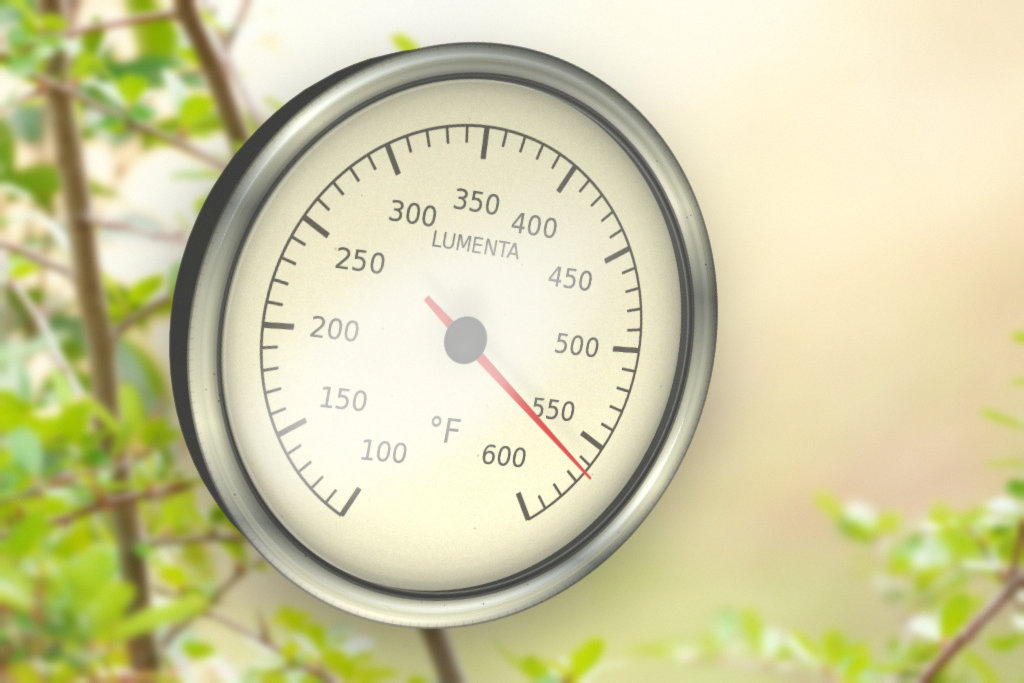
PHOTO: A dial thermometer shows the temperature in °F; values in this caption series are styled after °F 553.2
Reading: °F 565
